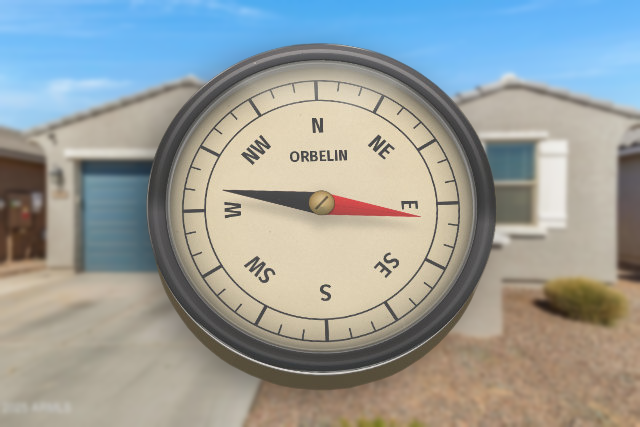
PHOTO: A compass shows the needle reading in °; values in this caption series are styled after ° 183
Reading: ° 100
